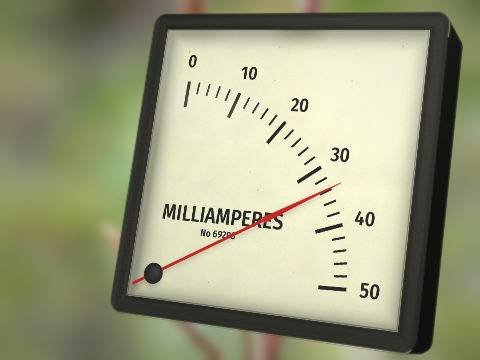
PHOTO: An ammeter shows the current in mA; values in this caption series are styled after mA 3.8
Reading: mA 34
